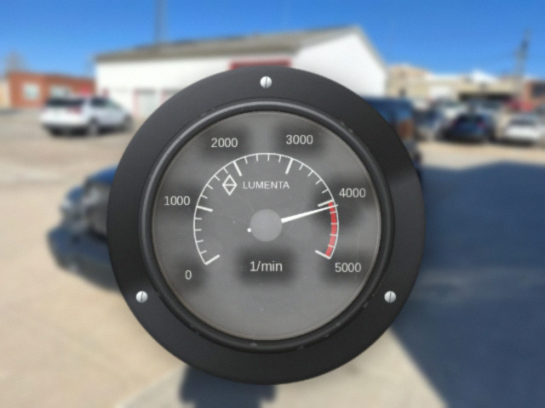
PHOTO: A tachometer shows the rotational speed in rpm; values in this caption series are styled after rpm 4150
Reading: rpm 4100
